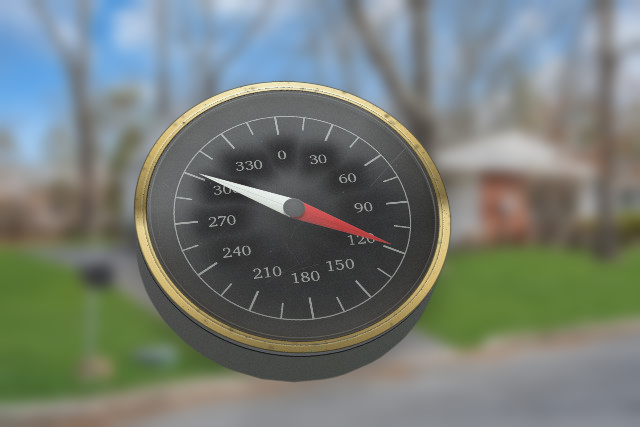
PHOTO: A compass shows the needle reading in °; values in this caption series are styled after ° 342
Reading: ° 120
